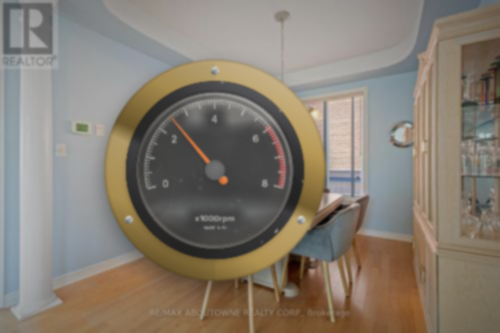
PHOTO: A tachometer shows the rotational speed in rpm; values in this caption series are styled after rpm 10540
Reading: rpm 2500
